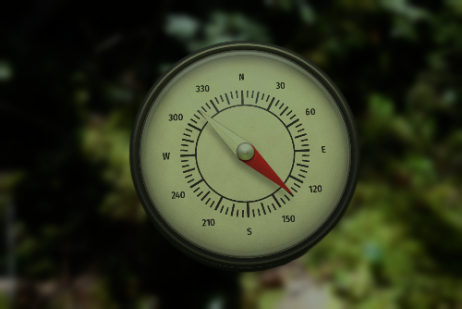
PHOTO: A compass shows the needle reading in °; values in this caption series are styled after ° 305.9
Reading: ° 135
